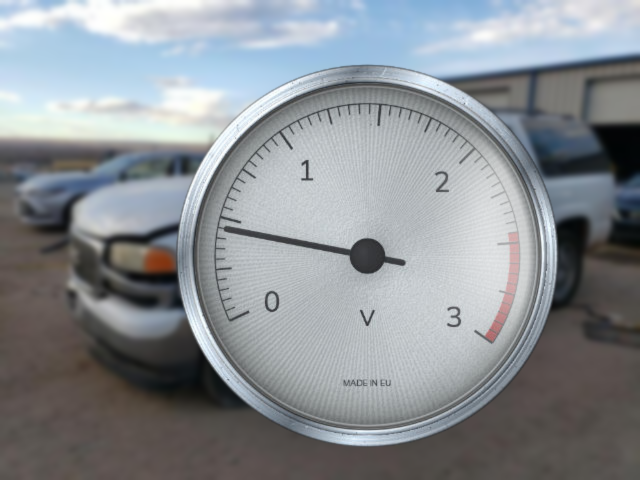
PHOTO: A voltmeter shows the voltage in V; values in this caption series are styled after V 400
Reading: V 0.45
